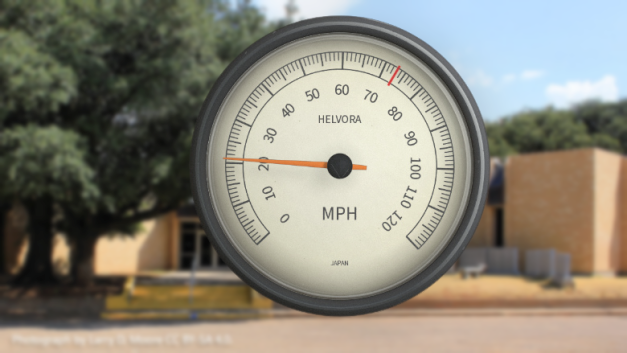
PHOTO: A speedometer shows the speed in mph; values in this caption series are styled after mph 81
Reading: mph 21
